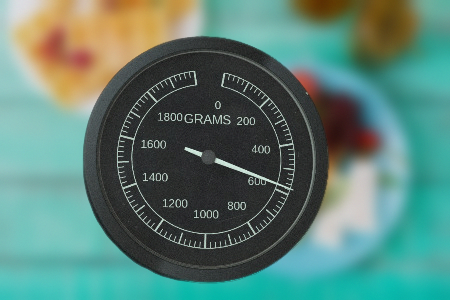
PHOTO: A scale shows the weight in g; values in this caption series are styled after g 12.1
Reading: g 580
